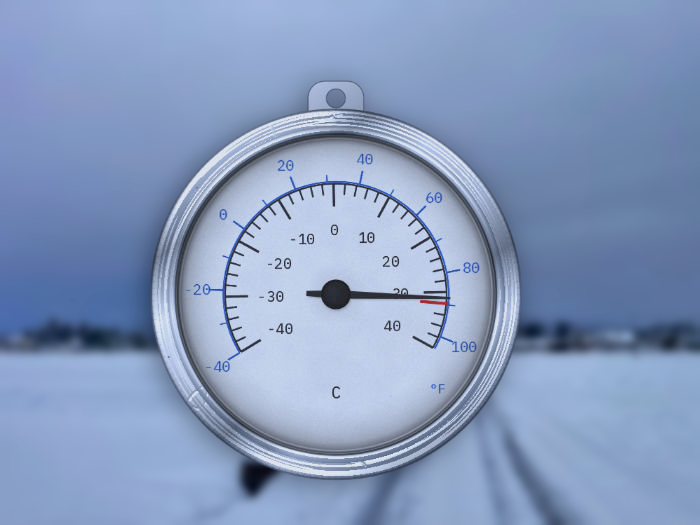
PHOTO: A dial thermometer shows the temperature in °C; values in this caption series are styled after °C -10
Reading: °C 31
